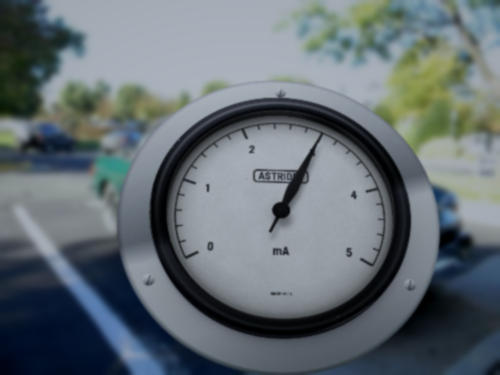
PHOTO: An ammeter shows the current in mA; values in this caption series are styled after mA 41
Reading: mA 3
